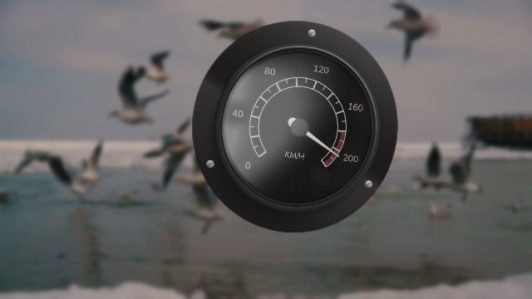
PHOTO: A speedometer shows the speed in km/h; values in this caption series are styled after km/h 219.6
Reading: km/h 205
